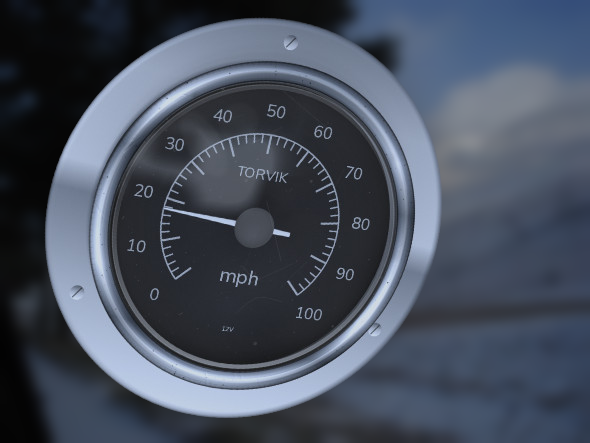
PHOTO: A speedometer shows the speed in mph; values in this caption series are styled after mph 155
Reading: mph 18
